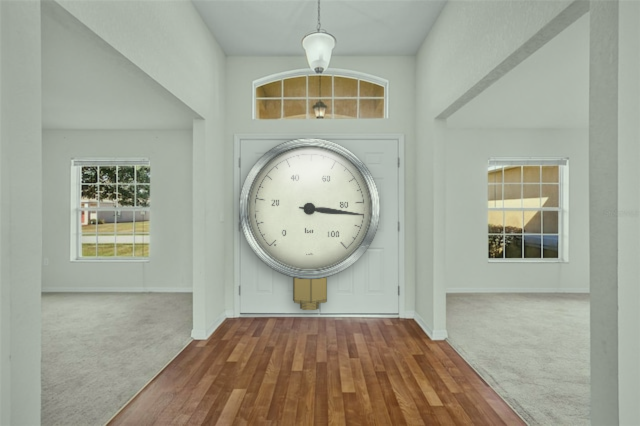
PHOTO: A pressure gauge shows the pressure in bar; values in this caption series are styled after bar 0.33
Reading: bar 85
